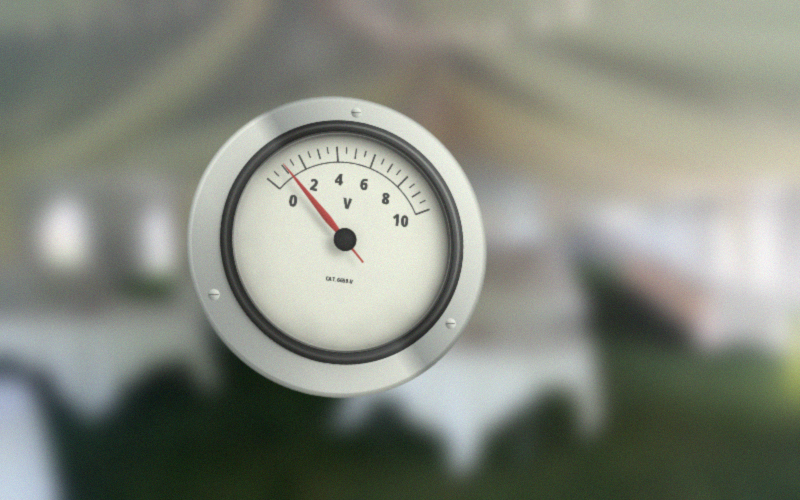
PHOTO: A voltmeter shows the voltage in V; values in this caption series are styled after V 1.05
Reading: V 1
